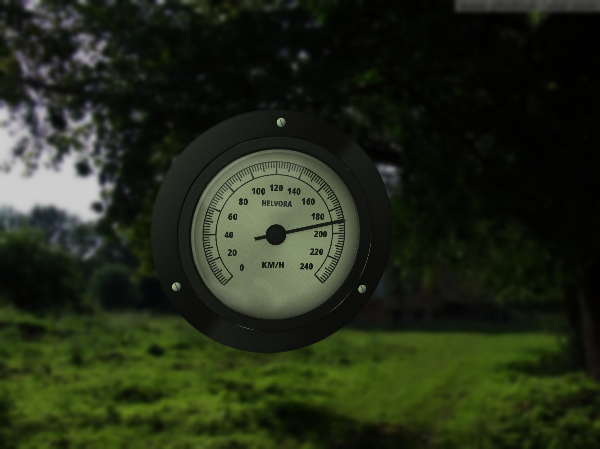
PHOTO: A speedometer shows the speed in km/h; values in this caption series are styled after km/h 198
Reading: km/h 190
